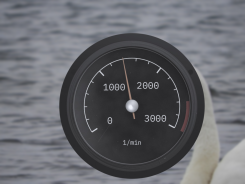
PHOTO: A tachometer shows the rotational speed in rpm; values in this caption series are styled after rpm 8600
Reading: rpm 1400
